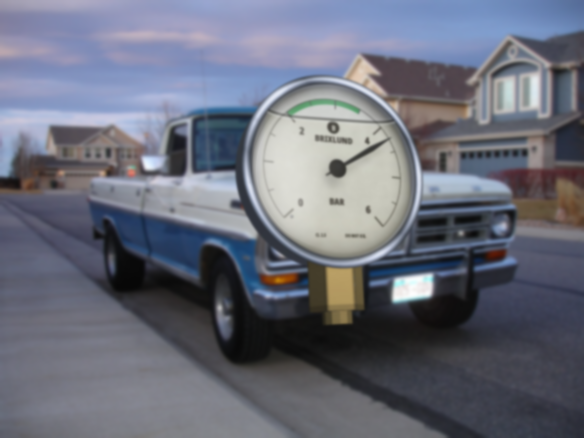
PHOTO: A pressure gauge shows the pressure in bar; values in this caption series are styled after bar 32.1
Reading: bar 4.25
